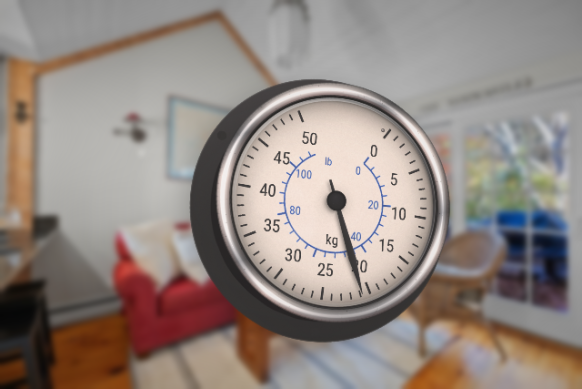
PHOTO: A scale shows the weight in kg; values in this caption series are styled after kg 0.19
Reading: kg 21
